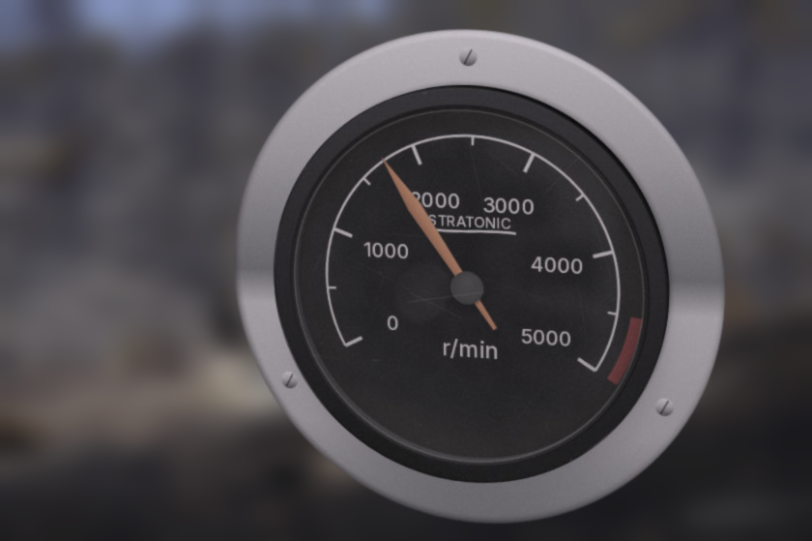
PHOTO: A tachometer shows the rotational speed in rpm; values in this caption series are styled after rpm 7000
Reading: rpm 1750
